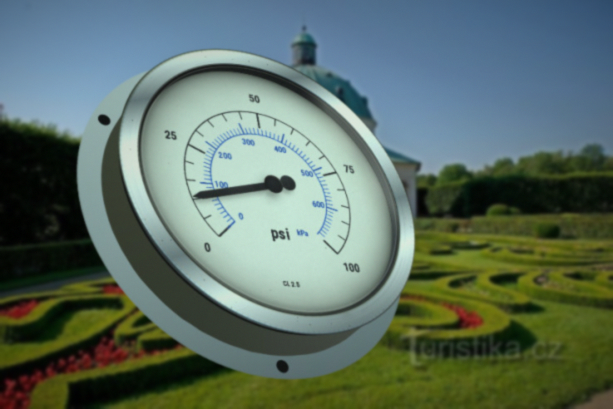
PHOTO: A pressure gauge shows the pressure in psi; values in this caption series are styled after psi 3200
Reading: psi 10
